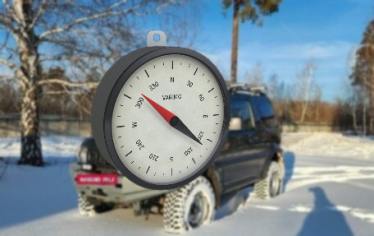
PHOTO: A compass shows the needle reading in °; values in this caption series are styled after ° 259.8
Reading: ° 310
